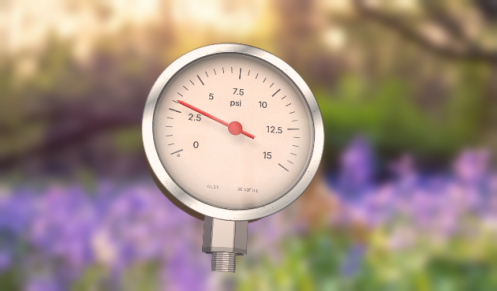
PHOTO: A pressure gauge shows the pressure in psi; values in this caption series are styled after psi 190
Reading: psi 3
